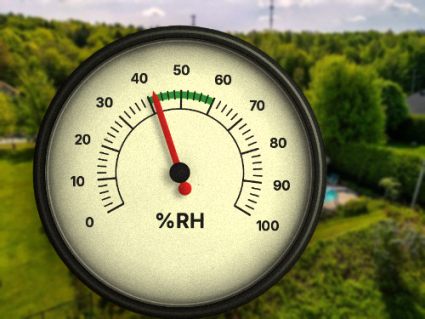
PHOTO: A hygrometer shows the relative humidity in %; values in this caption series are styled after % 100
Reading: % 42
